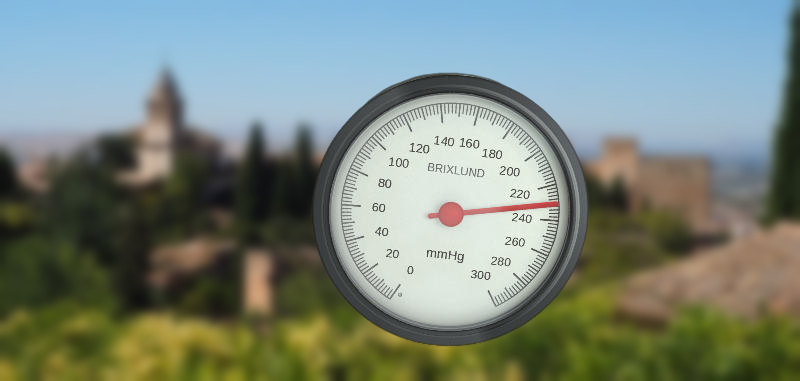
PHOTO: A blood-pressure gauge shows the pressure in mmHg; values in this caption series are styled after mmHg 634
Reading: mmHg 230
